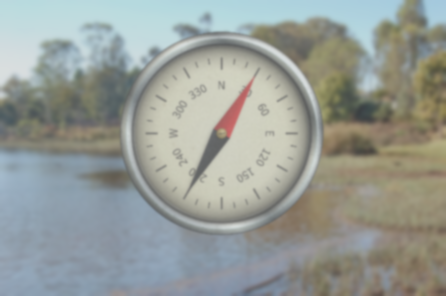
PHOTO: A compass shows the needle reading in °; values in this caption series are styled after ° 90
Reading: ° 30
